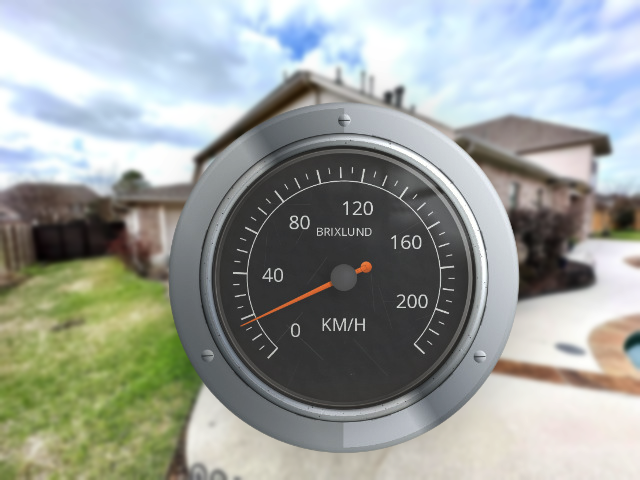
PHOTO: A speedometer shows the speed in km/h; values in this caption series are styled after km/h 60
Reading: km/h 17.5
